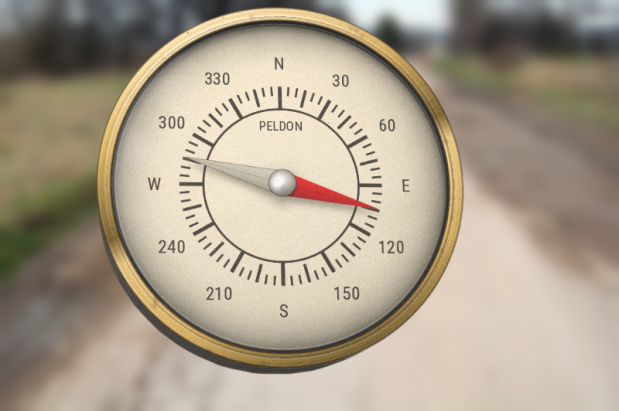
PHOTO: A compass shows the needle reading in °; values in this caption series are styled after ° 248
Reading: ° 105
